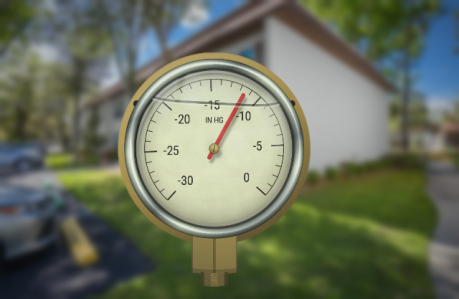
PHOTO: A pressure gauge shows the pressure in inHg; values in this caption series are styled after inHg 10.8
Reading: inHg -11.5
